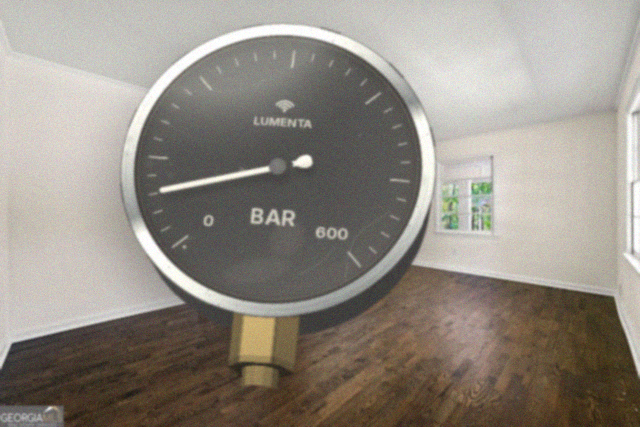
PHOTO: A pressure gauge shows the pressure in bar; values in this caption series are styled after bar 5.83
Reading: bar 60
